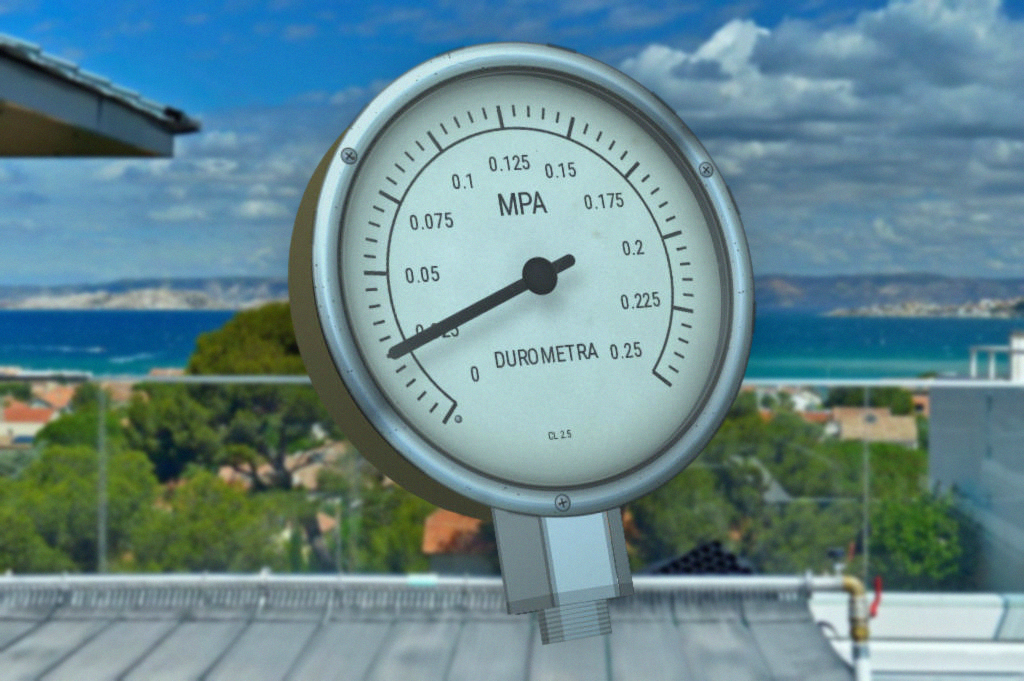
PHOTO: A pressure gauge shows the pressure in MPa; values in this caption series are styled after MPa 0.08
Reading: MPa 0.025
